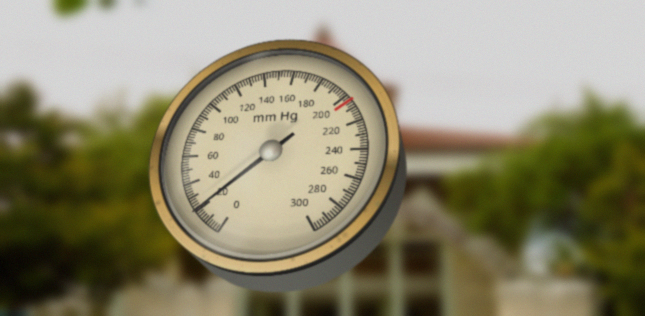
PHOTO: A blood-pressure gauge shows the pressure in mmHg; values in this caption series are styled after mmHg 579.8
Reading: mmHg 20
